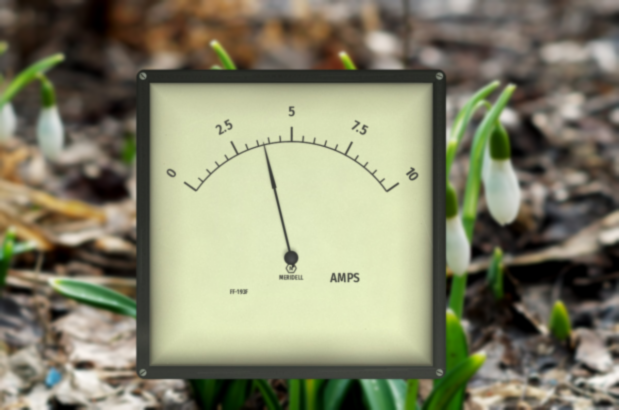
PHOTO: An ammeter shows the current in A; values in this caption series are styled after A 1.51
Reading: A 3.75
